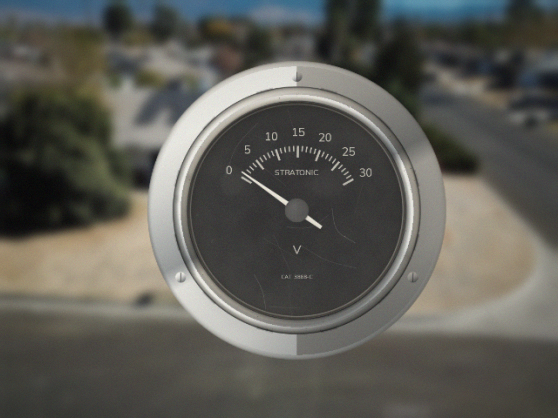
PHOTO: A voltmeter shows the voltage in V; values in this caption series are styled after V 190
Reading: V 1
